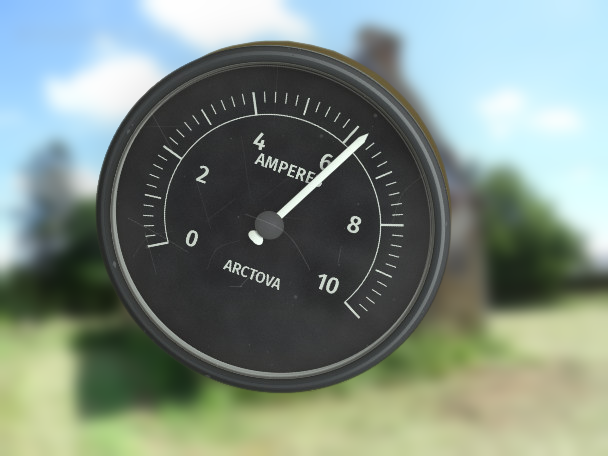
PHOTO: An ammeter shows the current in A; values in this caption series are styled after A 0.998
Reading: A 6.2
